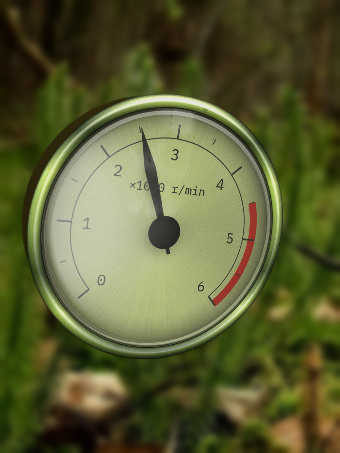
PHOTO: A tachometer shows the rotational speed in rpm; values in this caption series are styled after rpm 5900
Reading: rpm 2500
